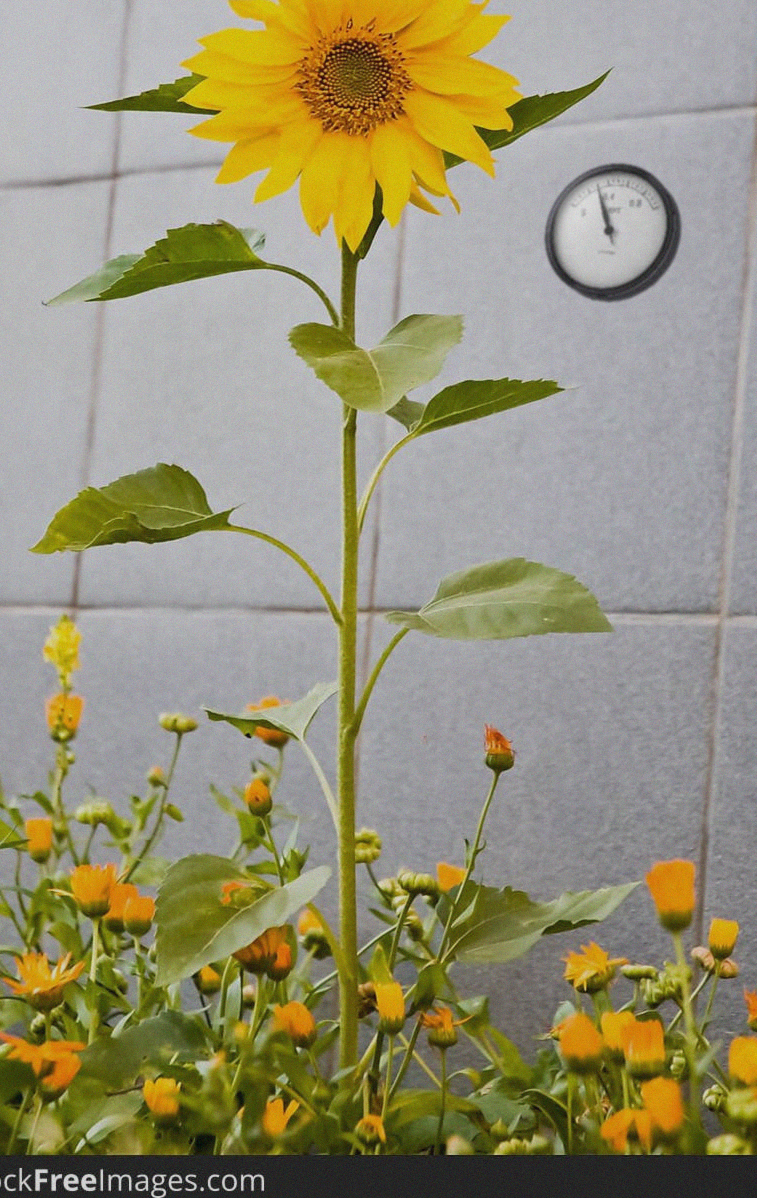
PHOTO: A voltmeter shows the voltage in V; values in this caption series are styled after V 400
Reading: V 0.3
